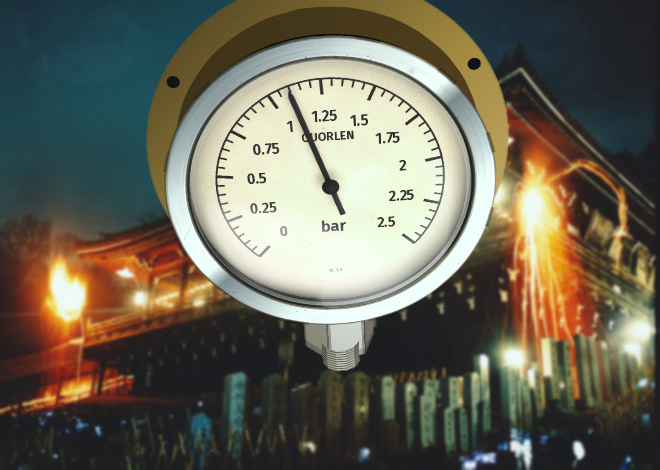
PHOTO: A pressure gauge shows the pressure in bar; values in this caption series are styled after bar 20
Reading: bar 1.1
